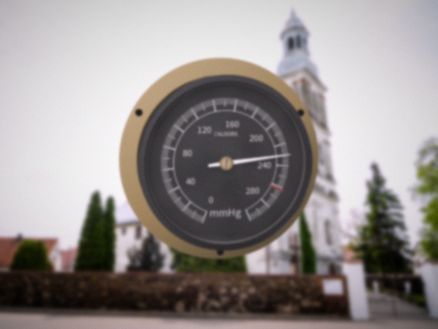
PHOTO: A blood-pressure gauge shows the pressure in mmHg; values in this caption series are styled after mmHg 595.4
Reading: mmHg 230
